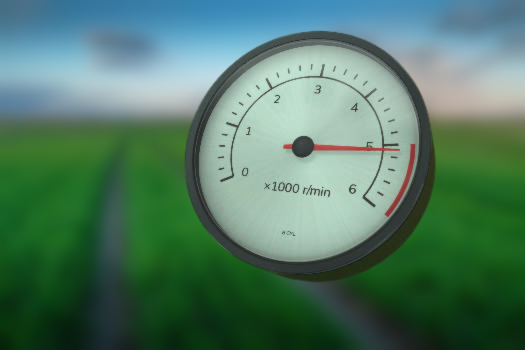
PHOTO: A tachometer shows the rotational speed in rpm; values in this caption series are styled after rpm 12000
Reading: rpm 5100
